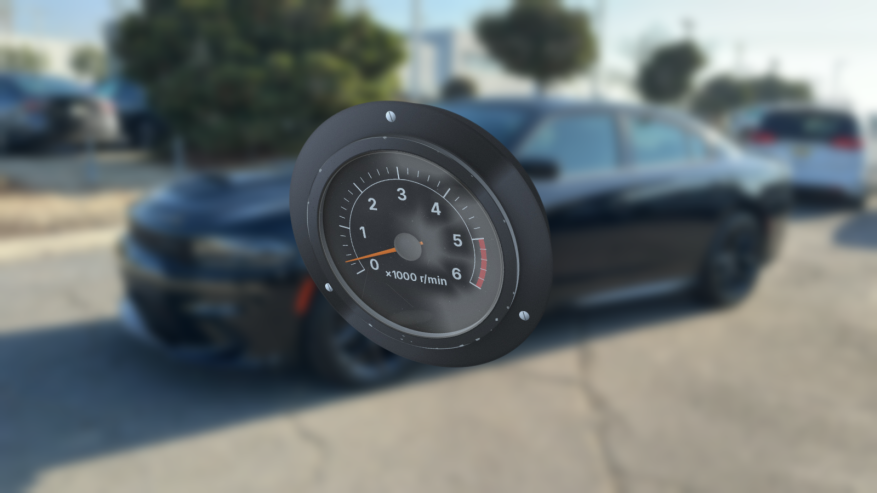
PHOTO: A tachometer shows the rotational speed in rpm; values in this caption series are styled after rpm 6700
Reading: rpm 300
